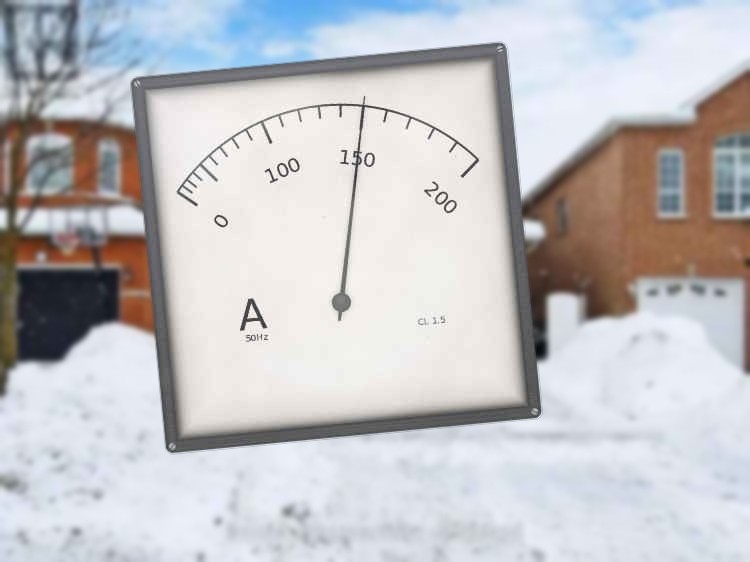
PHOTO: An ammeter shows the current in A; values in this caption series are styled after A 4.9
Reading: A 150
